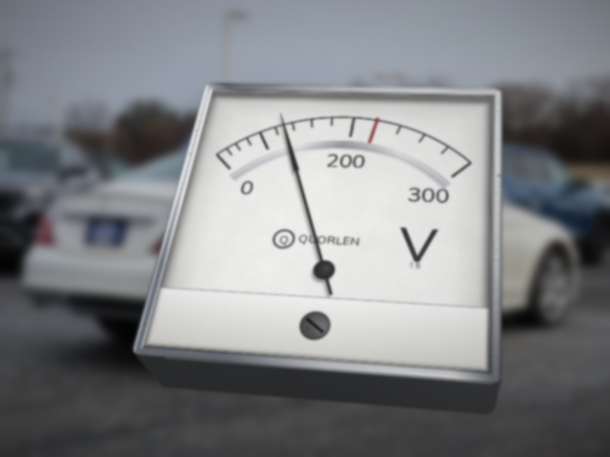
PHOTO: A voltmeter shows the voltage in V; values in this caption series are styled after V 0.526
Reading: V 130
